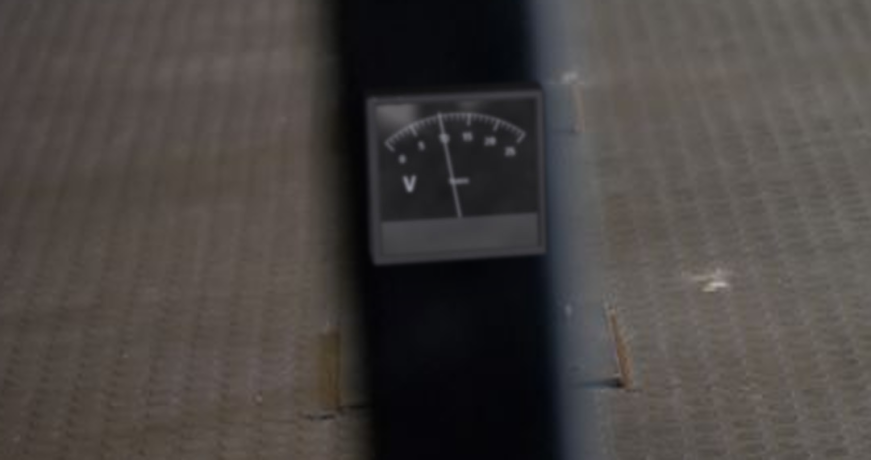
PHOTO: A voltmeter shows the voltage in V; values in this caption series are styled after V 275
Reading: V 10
